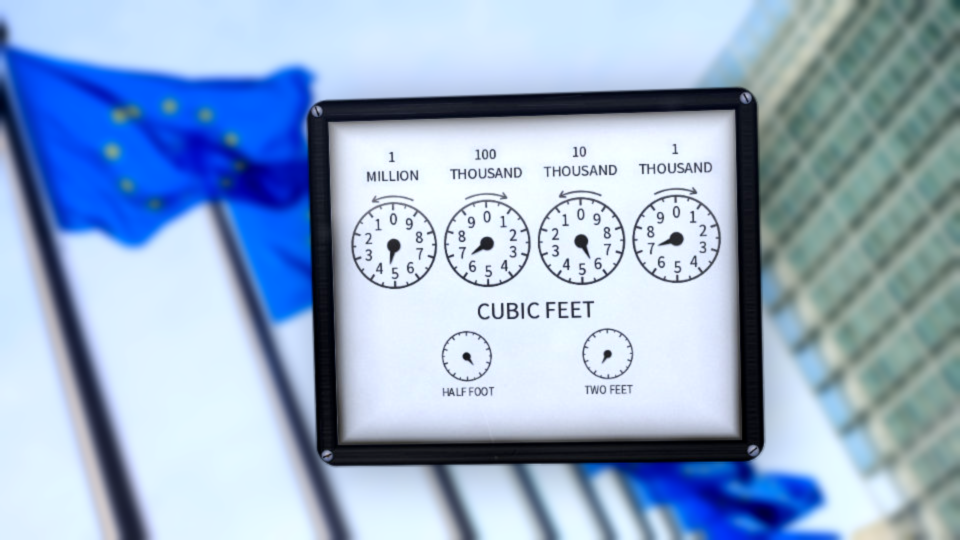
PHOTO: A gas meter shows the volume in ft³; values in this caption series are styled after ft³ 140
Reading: ft³ 465700
